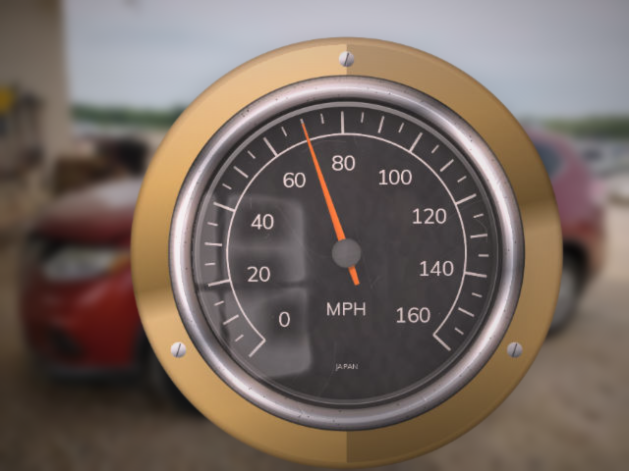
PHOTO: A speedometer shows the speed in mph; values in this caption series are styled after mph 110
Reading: mph 70
